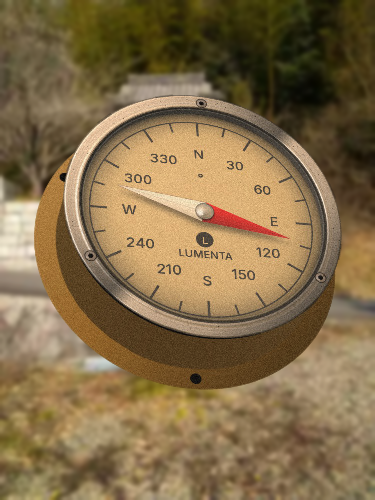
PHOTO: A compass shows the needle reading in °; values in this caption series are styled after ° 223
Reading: ° 105
